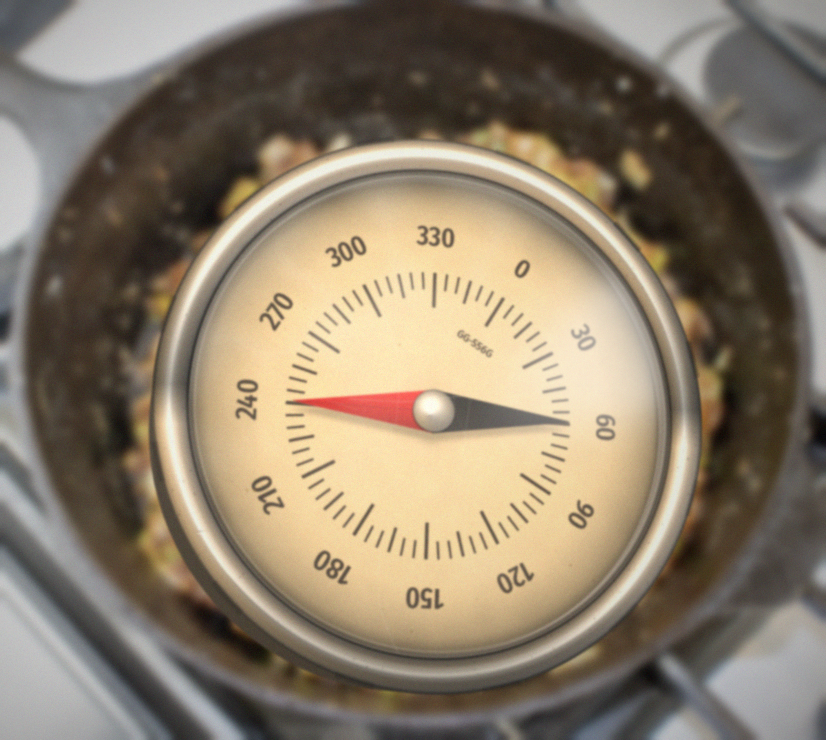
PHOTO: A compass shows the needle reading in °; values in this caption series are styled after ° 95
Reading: ° 240
